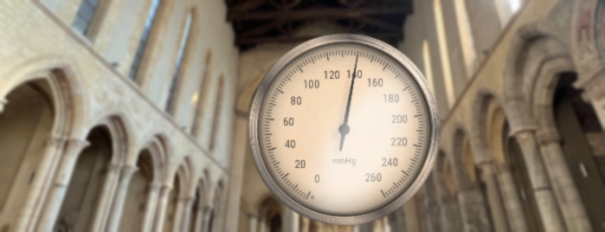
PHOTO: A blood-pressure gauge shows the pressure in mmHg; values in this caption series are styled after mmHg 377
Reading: mmHg 140
